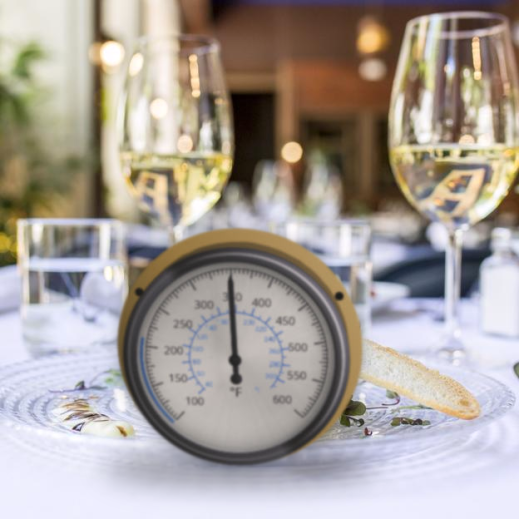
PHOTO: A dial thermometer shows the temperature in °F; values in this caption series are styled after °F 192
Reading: °F 350
